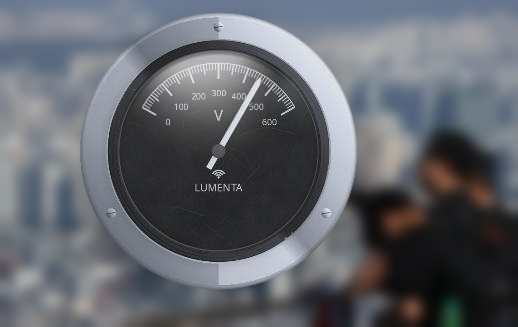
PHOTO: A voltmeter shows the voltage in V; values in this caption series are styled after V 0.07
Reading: V 450
